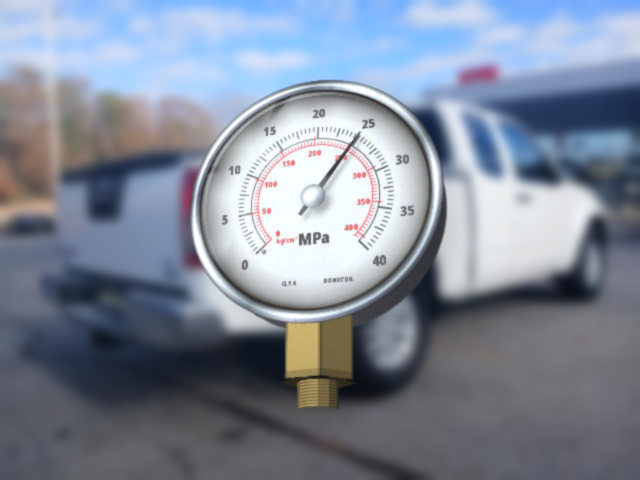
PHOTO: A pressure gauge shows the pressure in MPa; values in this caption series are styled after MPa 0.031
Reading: MPa 25
